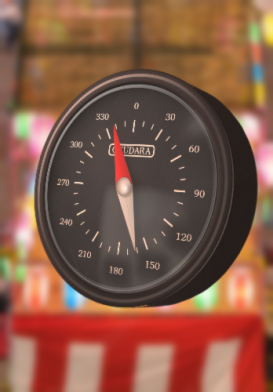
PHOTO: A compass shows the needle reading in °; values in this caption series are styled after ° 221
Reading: ° 340
